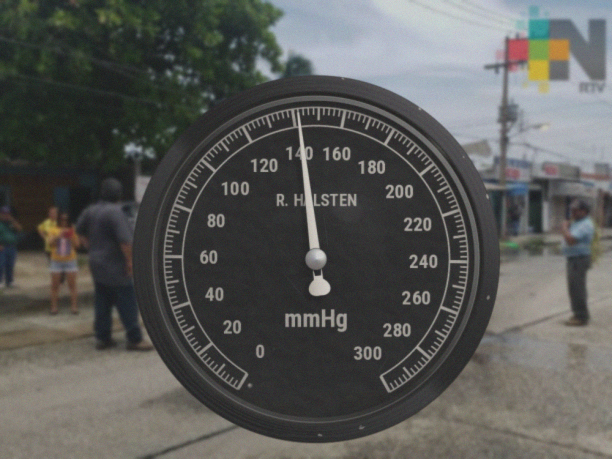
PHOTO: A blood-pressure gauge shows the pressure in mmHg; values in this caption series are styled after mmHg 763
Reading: mmHg 142
